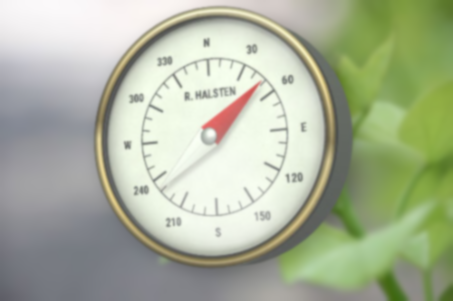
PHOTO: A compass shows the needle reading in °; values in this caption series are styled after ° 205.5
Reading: ° 50
